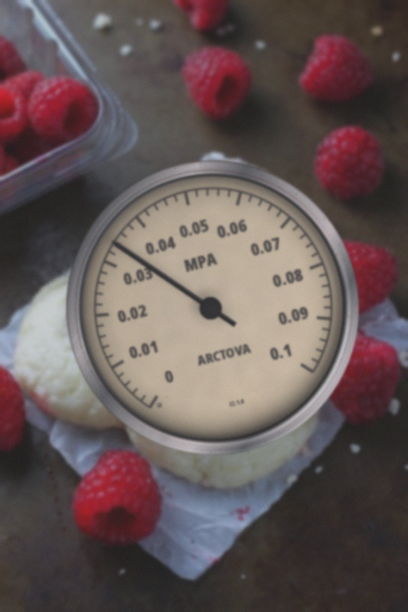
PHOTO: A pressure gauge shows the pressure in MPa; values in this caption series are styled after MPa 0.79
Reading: MPa 0.034
